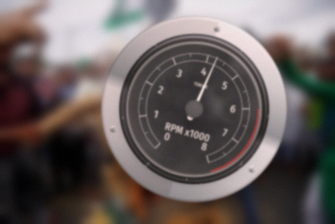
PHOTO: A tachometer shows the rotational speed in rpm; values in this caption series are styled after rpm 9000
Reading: rpm 4250
